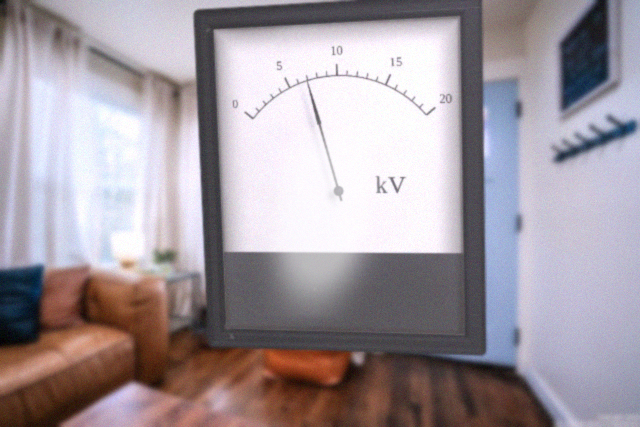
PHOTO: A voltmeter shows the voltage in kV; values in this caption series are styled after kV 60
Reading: kV 7
